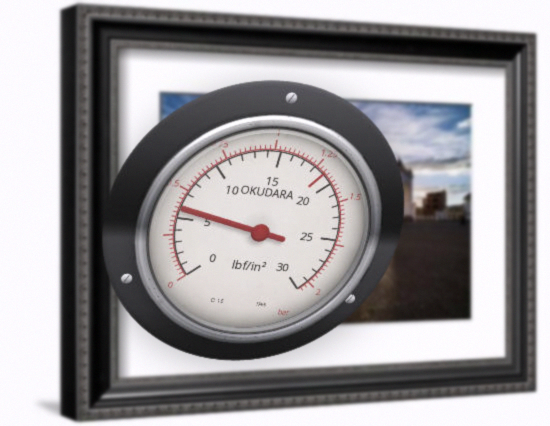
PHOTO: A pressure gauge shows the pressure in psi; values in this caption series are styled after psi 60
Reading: psi 6
